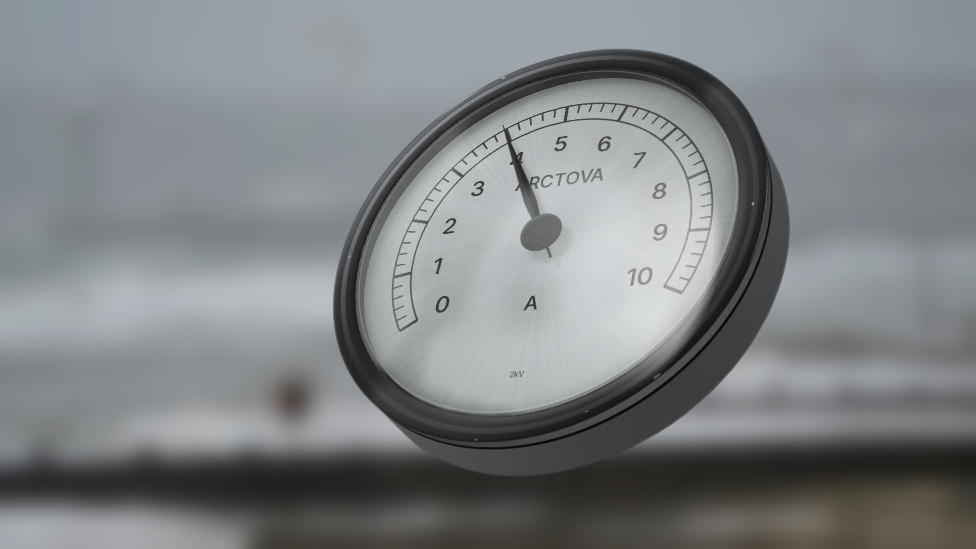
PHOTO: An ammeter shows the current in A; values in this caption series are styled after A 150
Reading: A 4
